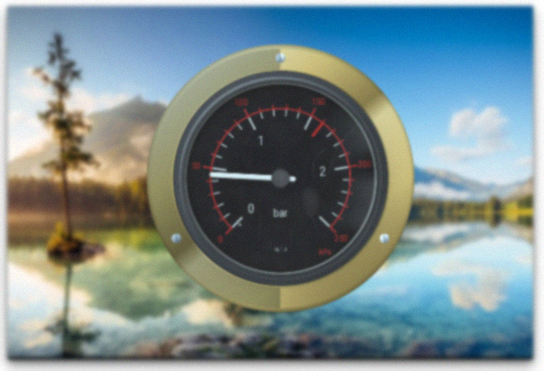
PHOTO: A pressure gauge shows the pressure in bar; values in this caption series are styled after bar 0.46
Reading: bar 0.45
